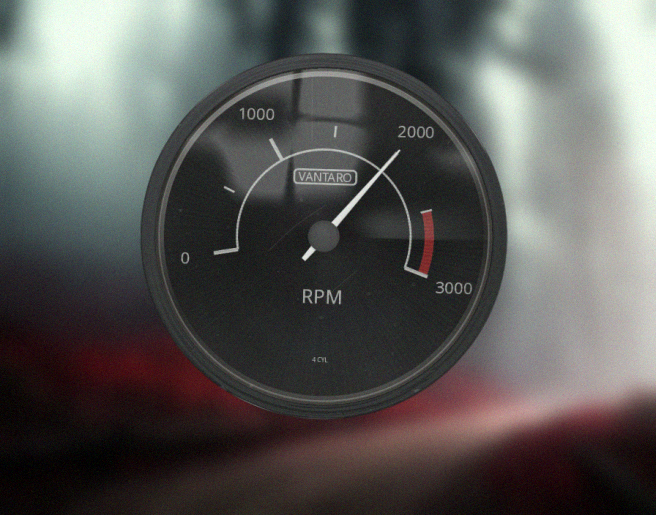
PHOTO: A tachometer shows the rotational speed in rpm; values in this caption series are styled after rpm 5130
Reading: rpm 2000
